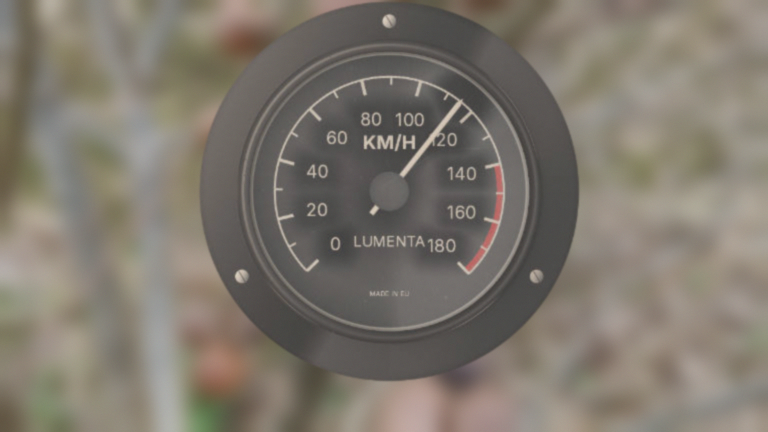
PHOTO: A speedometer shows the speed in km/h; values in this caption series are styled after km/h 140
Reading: km/h 115
